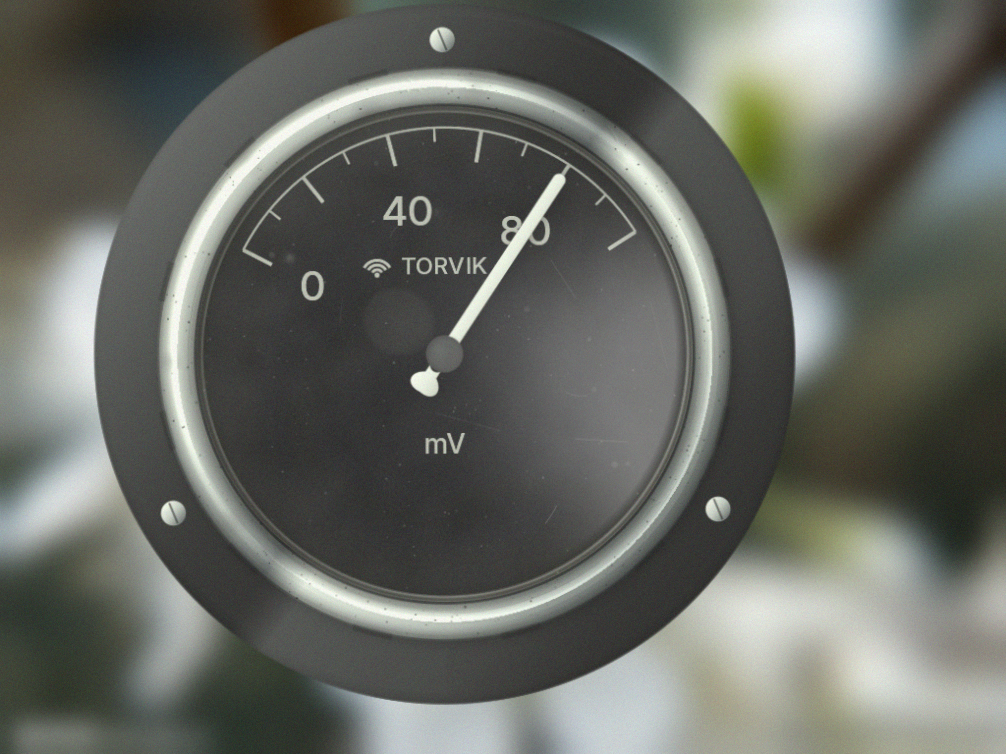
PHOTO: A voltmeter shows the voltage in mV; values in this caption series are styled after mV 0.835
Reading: mV 80
